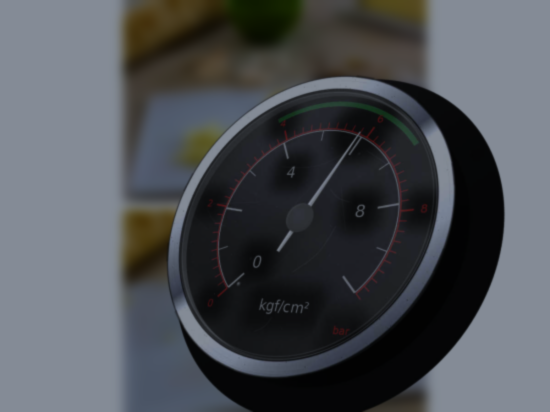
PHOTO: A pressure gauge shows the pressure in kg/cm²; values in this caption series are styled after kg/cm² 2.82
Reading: kg/cm² 6
